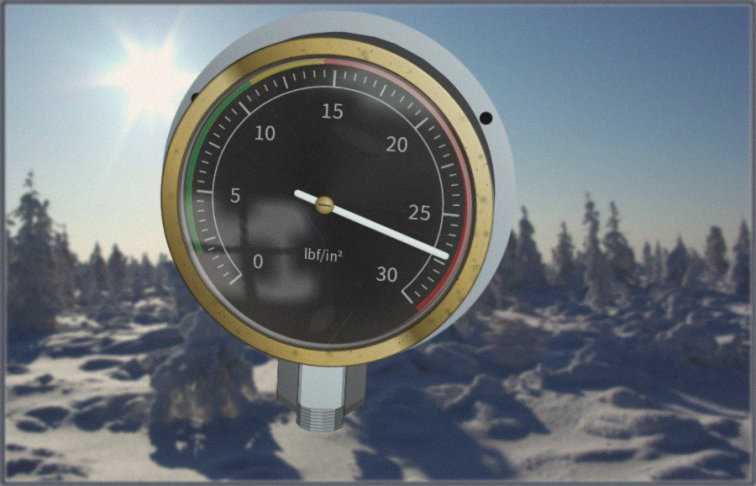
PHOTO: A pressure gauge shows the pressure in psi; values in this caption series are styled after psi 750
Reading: psi 27
